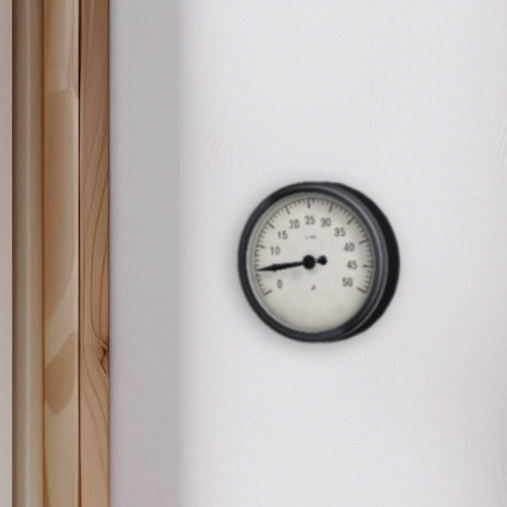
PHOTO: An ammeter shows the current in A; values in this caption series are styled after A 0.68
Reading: A 5
